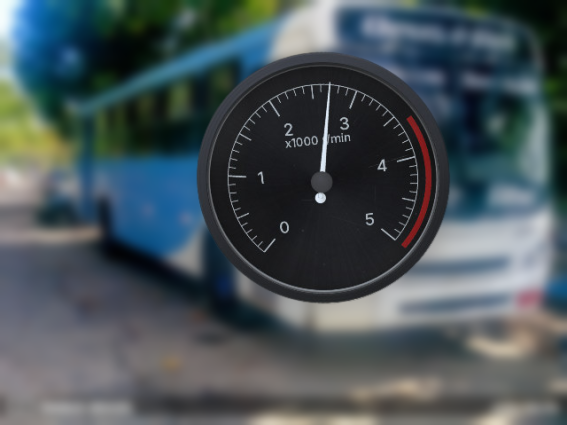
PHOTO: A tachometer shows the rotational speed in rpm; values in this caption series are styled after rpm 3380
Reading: rpm 2700
